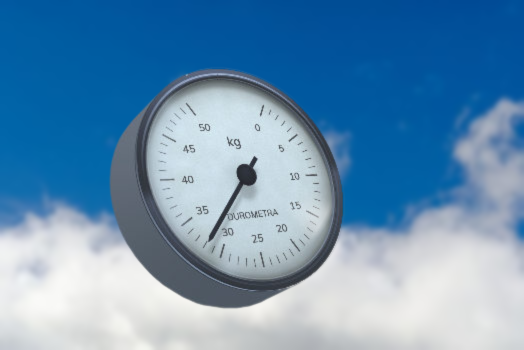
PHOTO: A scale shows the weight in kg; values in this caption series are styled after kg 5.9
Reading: kg 32
